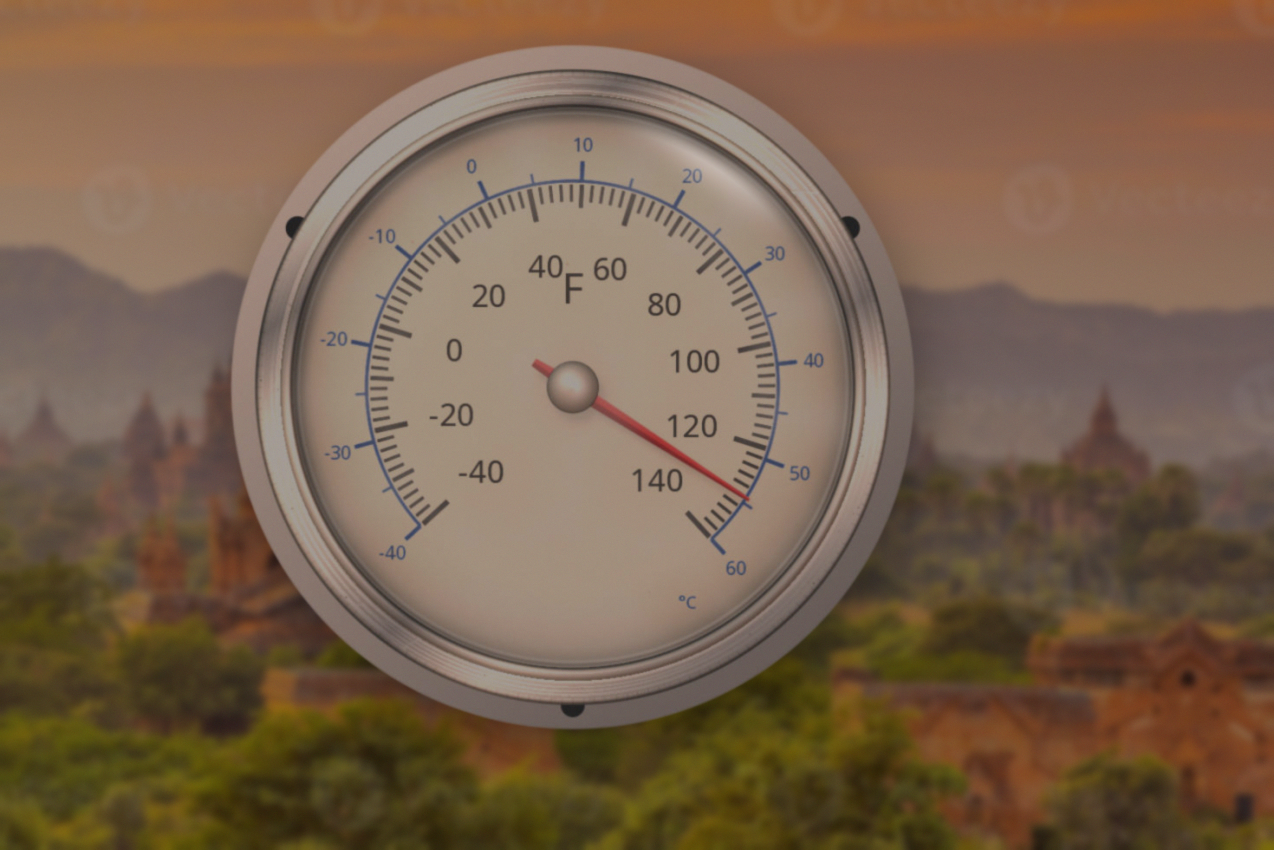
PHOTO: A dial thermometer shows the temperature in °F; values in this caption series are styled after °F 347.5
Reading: °F 130
